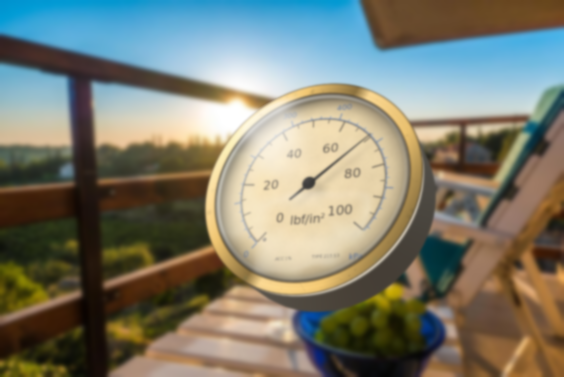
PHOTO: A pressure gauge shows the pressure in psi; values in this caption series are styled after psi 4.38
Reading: psi 70
